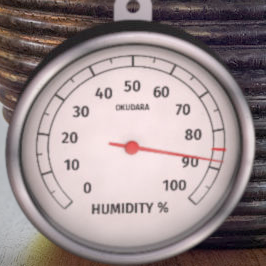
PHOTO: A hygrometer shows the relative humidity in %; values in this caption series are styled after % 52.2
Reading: % 87.5
